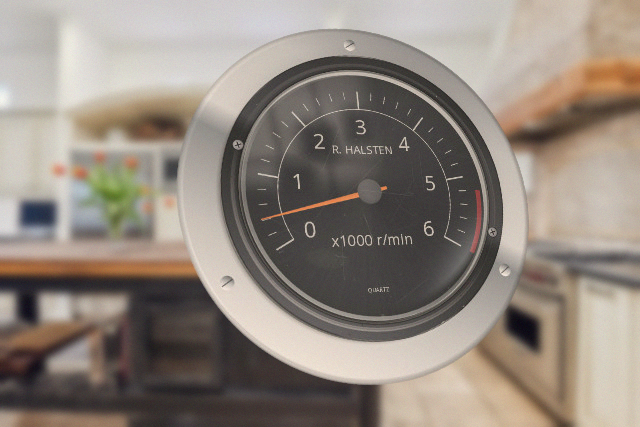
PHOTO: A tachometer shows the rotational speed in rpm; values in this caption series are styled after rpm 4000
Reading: rpm 400
